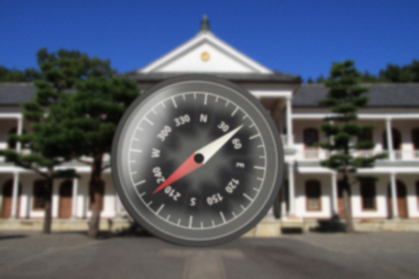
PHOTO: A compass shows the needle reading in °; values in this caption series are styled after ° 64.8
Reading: ° 225
